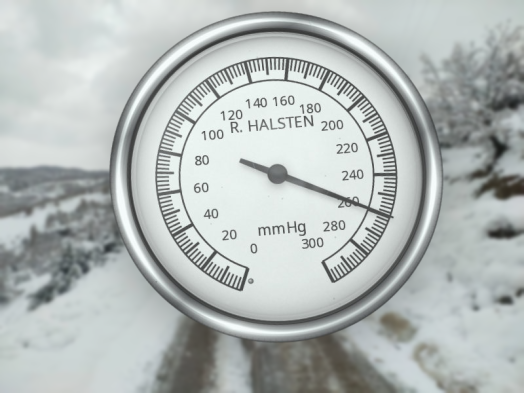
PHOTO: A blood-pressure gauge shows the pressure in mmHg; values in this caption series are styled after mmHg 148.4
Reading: mmHg 260
